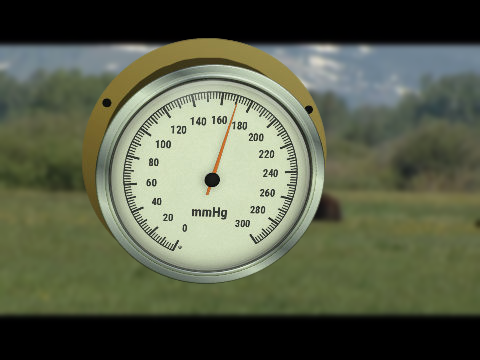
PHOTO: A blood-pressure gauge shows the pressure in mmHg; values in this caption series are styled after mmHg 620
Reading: mmHg 170
